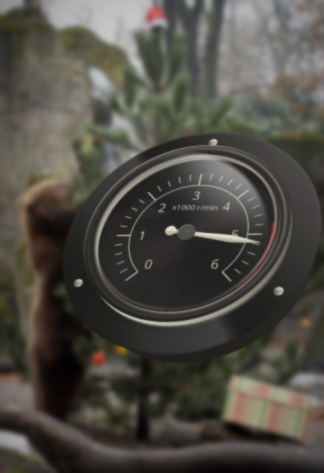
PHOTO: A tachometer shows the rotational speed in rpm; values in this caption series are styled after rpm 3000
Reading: rpm 5200
